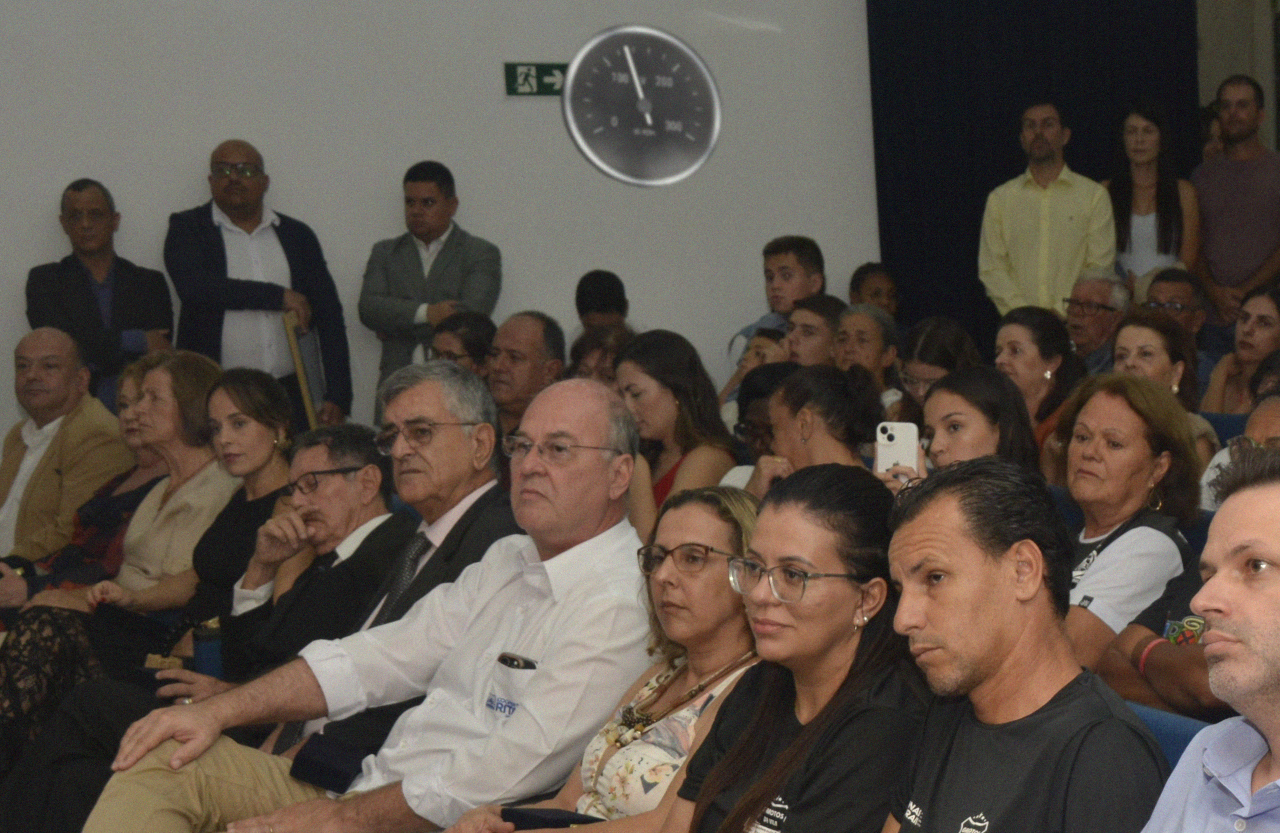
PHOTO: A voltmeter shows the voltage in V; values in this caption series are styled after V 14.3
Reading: V 130
